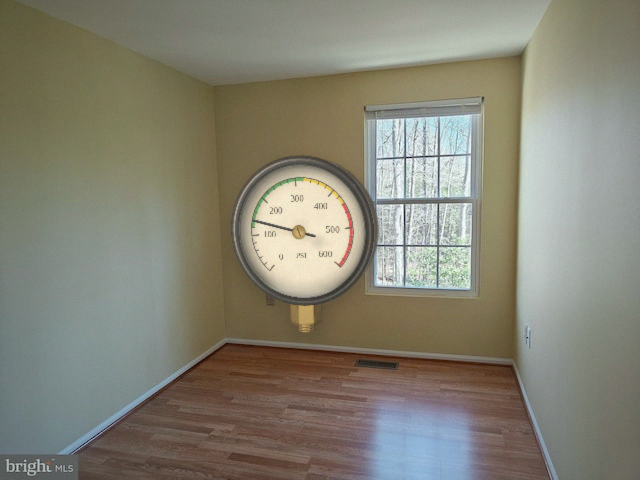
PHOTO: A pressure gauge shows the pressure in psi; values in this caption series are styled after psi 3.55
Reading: psi 140
